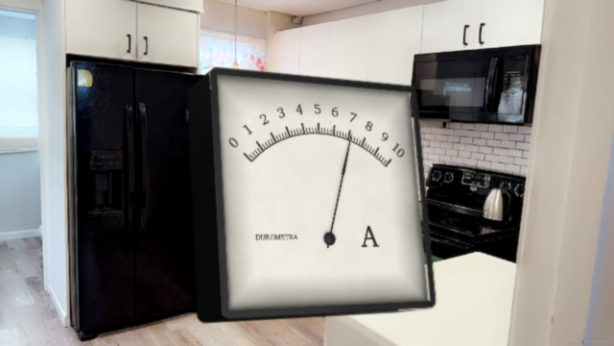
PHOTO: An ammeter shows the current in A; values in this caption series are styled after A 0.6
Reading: A 7
